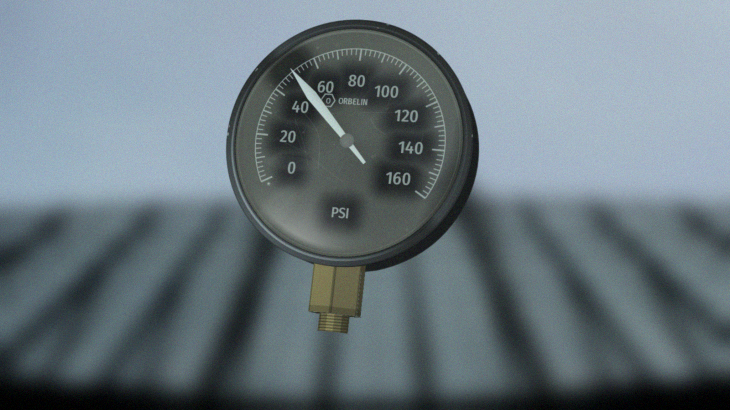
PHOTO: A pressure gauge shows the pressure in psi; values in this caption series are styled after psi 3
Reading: psi 50
